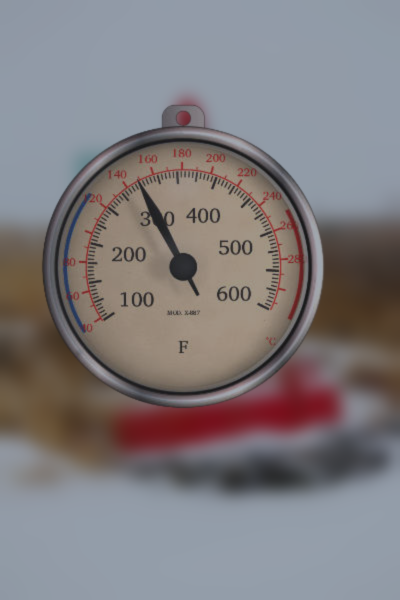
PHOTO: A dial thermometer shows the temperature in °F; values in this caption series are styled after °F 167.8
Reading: °F 300
